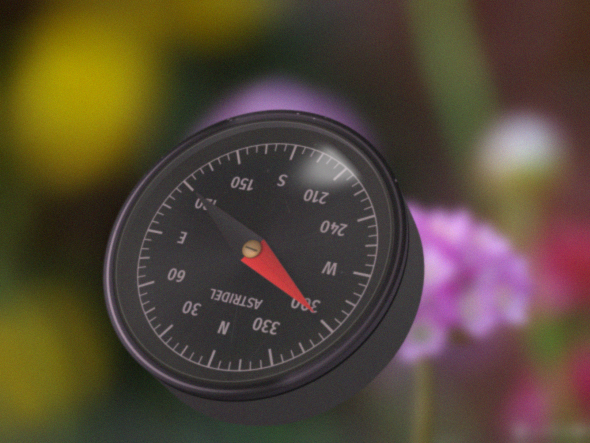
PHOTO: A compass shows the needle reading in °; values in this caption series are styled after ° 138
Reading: ° 300
